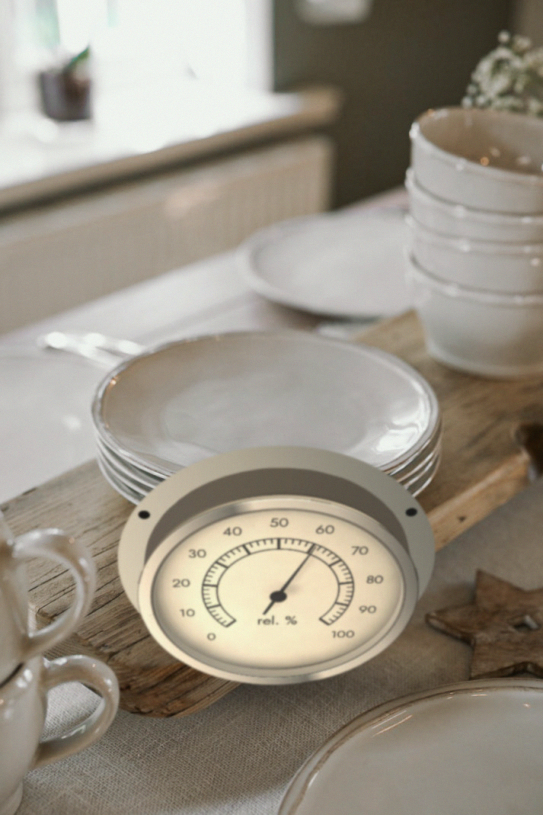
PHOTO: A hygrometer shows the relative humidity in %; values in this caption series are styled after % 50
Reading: % 60
